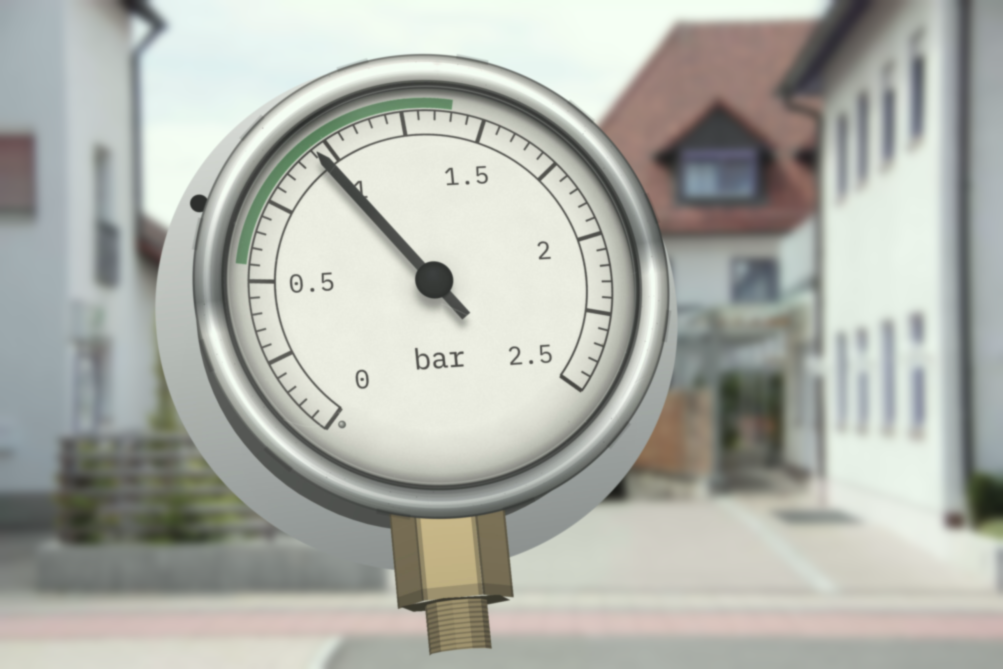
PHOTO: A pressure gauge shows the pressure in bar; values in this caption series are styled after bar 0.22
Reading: bar 0.95
